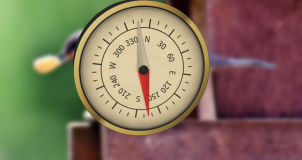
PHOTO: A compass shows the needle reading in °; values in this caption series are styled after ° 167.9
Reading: ° 165
